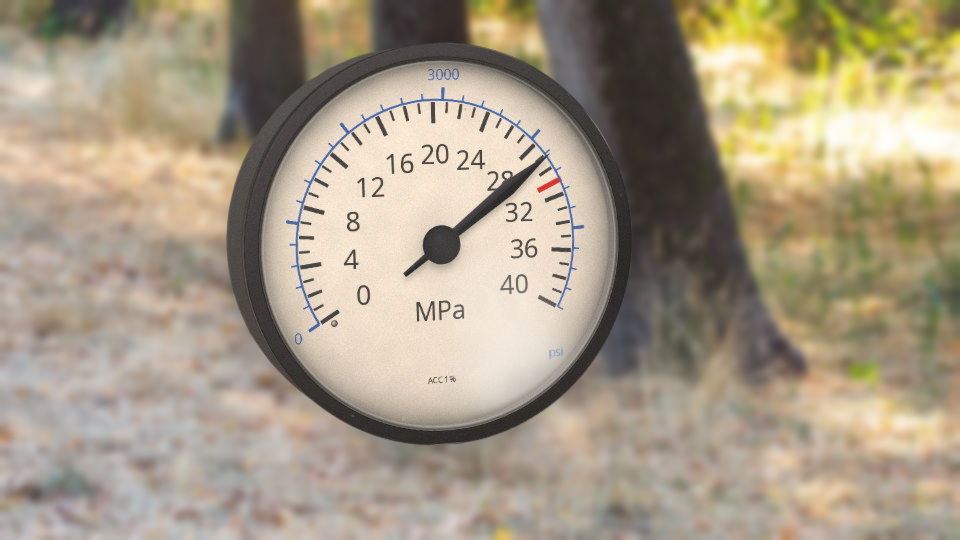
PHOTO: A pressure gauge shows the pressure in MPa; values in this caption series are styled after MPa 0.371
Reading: MPa 29
